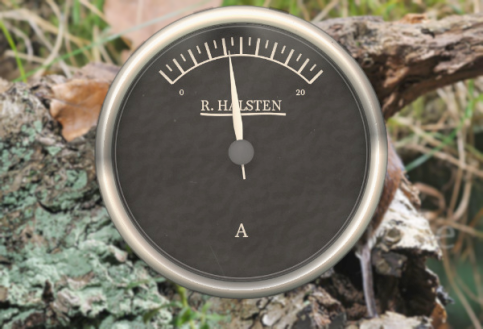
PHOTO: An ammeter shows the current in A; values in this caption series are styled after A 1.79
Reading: A 8.5
